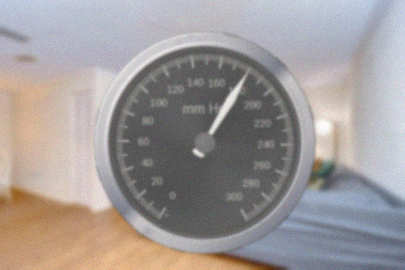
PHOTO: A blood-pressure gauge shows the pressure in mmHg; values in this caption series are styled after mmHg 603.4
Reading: mmHg 180
